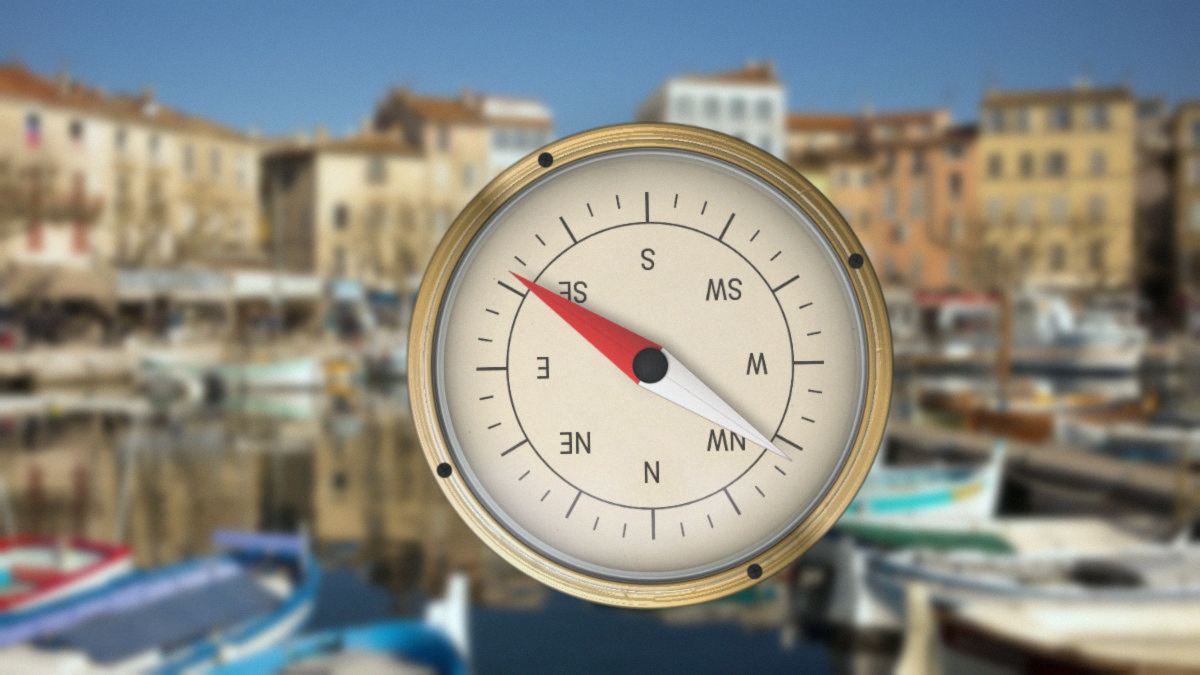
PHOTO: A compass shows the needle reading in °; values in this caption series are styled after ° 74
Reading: ° 125
